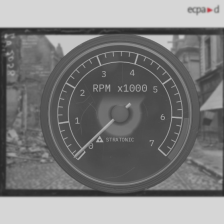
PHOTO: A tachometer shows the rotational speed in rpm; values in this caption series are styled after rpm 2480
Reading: rpm 100
